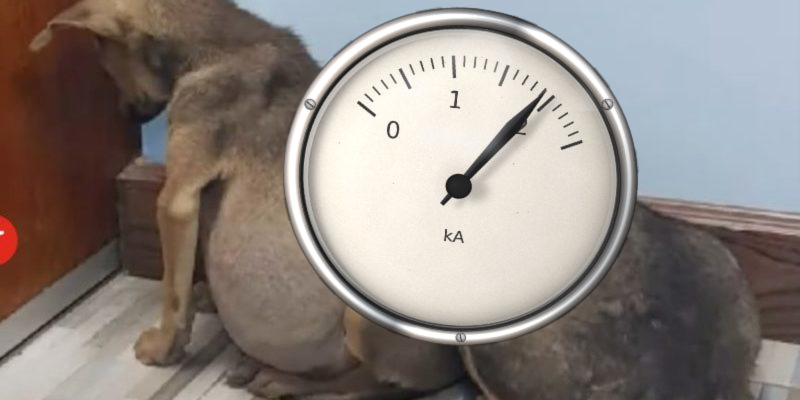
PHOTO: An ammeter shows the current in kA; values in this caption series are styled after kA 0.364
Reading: kA 1.9
